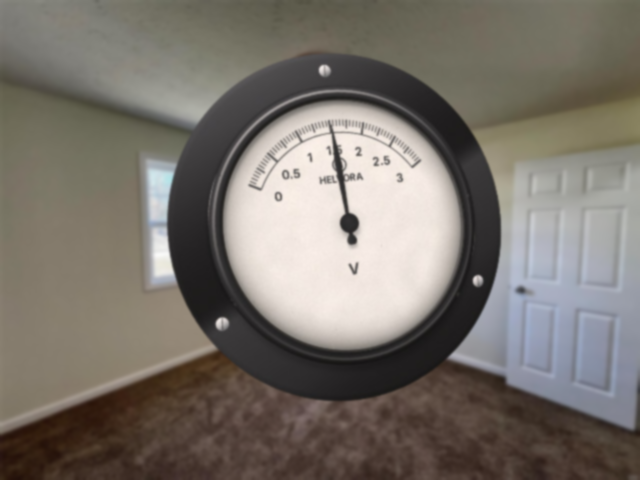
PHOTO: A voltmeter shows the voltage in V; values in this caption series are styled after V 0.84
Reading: V 1.5
